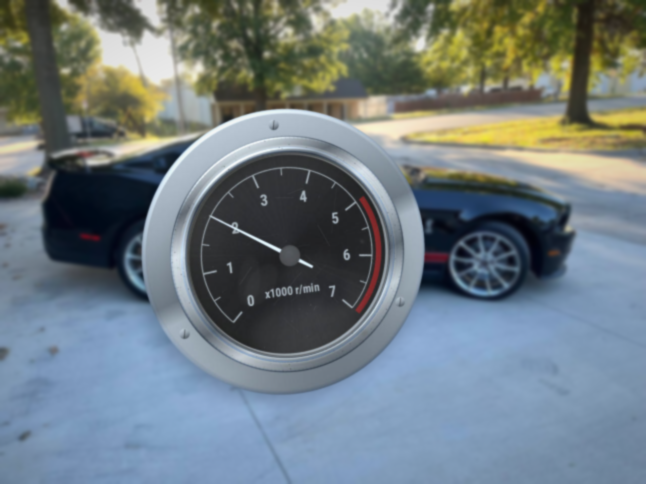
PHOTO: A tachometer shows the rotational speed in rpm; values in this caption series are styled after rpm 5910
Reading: rpm 2000
